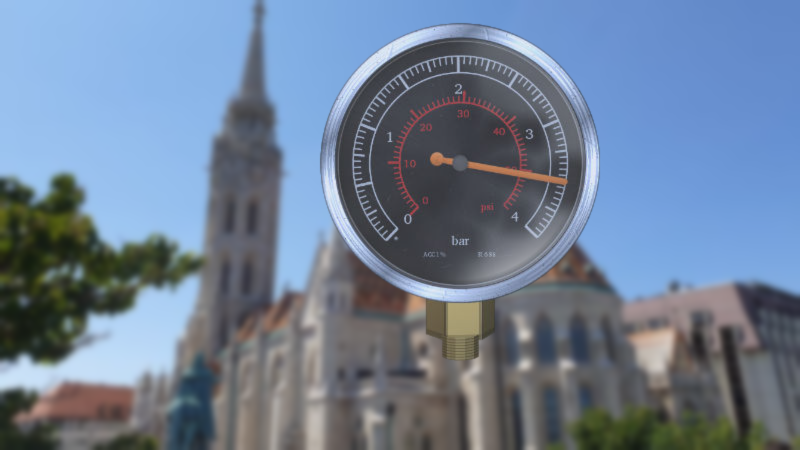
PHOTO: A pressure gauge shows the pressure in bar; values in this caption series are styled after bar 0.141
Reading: bar 3.5
